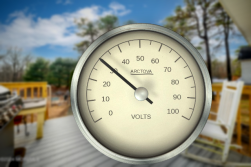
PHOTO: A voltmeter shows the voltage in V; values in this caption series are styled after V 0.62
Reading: V 30
